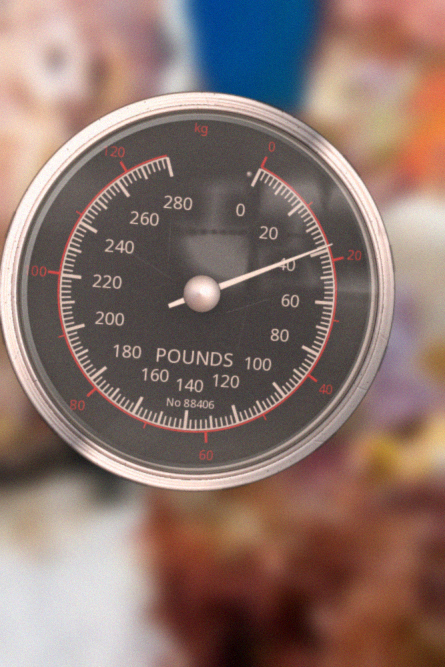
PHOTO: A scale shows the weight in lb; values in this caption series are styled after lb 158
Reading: lb 38
